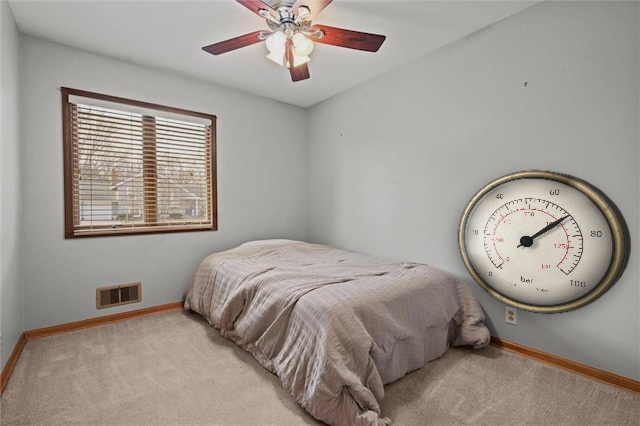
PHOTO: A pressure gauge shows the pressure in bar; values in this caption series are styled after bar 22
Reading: bar 70
